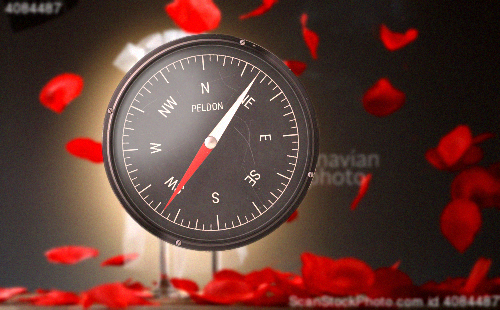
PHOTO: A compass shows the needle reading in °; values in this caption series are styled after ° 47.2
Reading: ° 220
